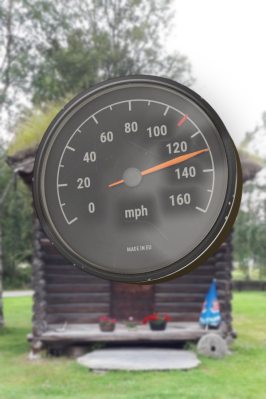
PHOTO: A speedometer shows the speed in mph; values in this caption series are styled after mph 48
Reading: mph 130
